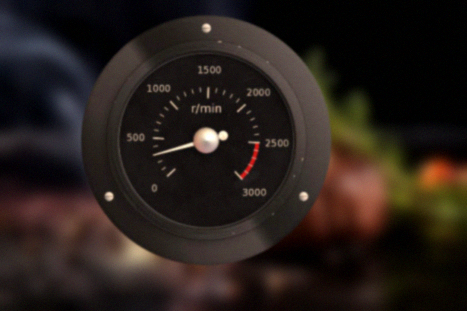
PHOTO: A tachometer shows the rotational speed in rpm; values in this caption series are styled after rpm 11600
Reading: rpm 300
